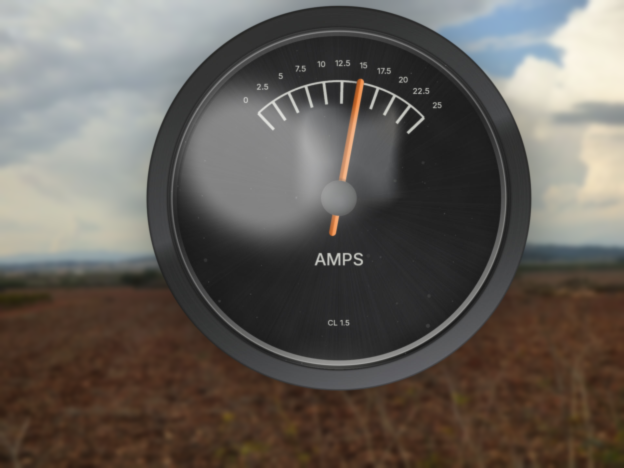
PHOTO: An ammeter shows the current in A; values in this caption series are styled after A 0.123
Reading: A 15
